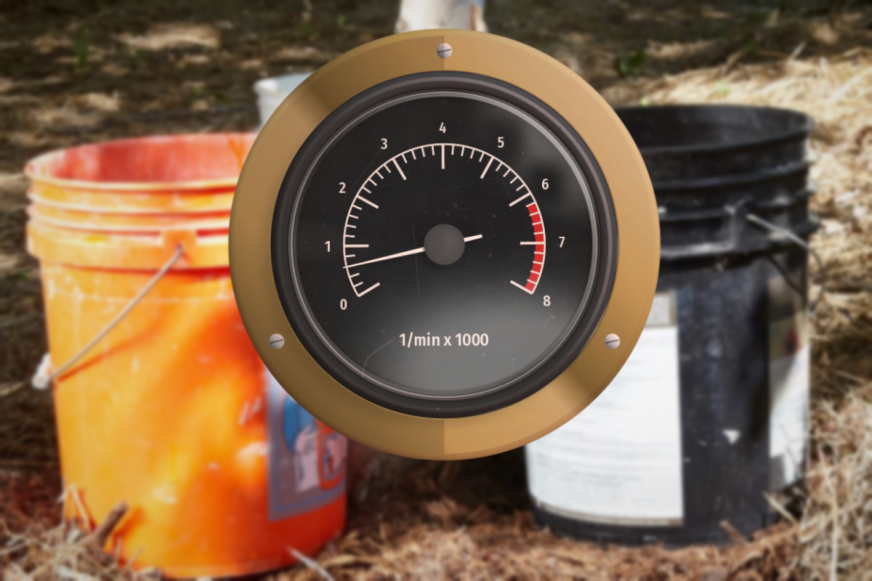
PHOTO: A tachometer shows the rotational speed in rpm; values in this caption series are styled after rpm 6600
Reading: rpm 600
